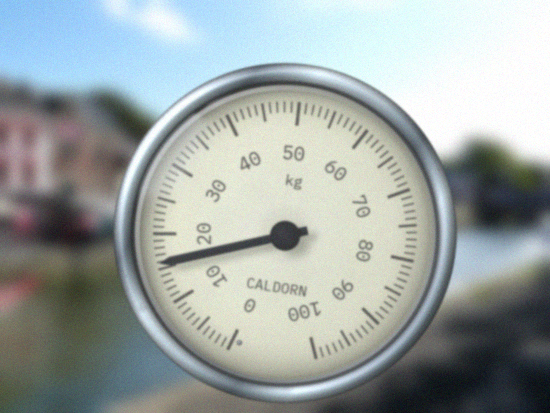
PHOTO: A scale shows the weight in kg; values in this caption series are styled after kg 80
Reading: kg 16
